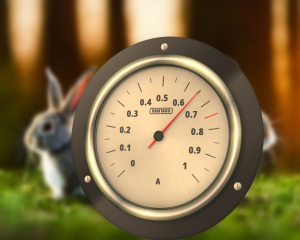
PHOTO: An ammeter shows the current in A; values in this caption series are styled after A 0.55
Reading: A 0.65
